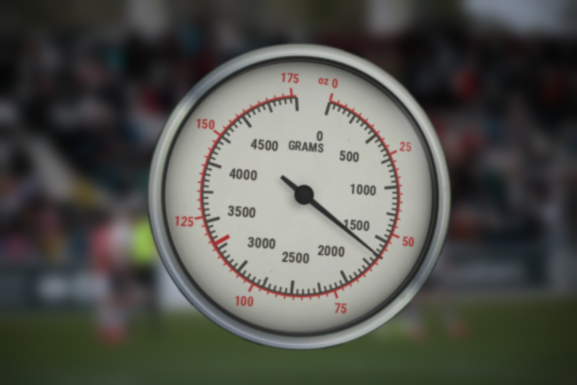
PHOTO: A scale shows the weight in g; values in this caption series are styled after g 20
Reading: g 1650
